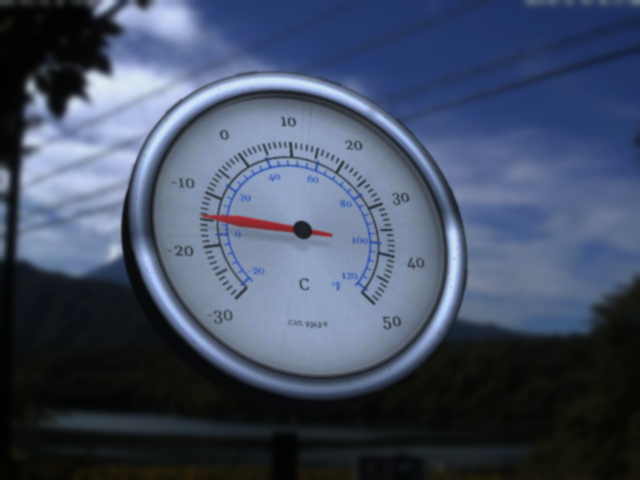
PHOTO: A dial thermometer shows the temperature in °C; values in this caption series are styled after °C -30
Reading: °C -15
